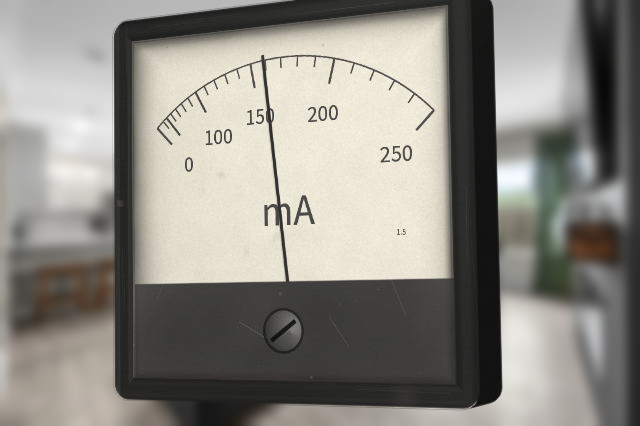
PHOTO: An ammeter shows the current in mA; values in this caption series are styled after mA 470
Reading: mA 160
